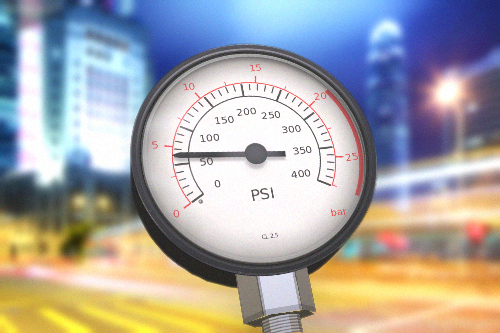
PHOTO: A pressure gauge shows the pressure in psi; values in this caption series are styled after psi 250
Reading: psi 60
